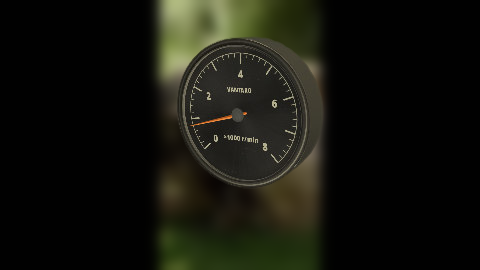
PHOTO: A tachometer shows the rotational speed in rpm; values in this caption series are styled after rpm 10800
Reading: rpm 800
